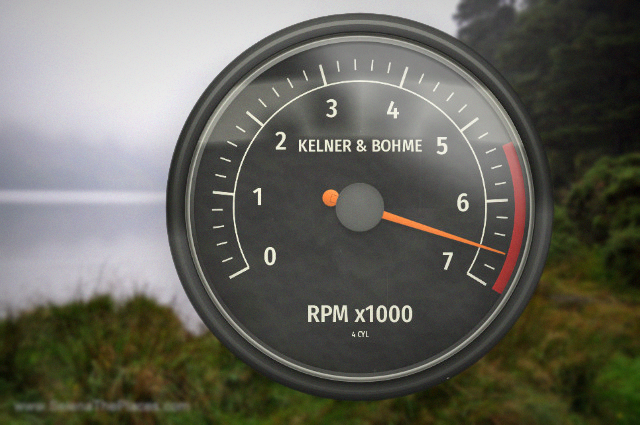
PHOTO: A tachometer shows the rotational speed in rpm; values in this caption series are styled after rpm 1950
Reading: rpm 6600
